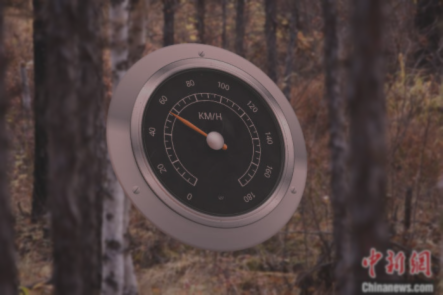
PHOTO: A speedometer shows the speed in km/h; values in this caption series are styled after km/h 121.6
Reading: km/h 55
